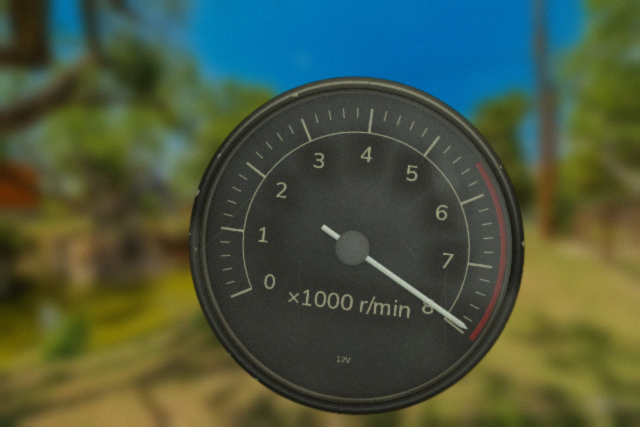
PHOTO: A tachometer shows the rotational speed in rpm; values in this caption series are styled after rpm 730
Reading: rpm 7900
